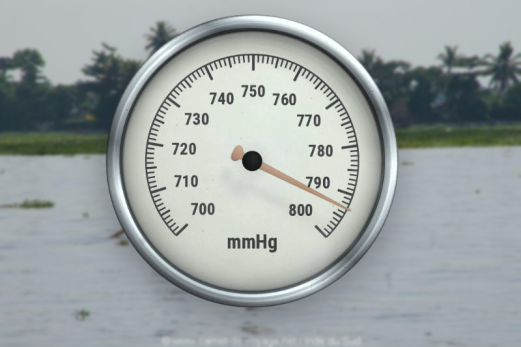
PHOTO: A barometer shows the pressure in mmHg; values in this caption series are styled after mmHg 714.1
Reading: mmHg 793
